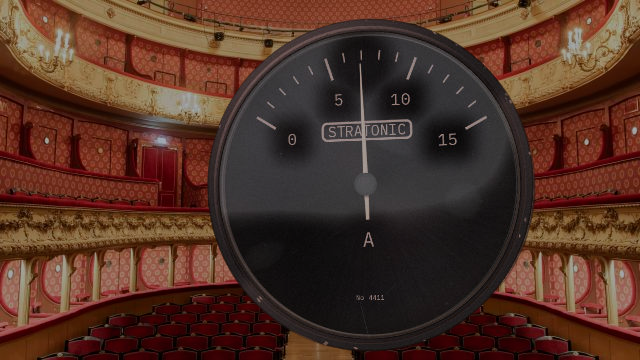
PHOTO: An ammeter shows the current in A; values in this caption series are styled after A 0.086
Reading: A 7
